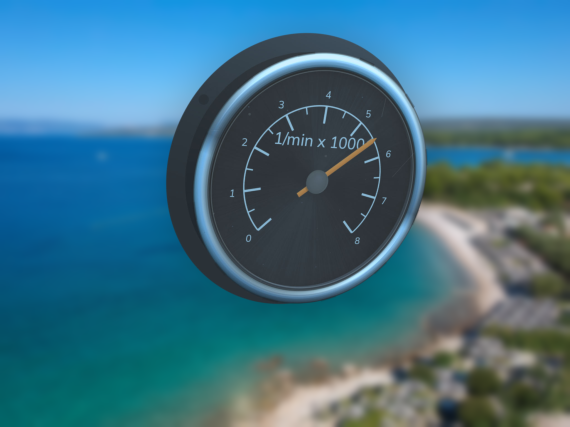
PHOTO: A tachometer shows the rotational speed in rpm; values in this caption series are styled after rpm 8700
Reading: rpm 5500
